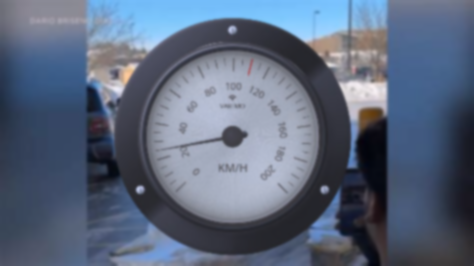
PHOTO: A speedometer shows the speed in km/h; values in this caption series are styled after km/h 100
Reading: km/h 25
